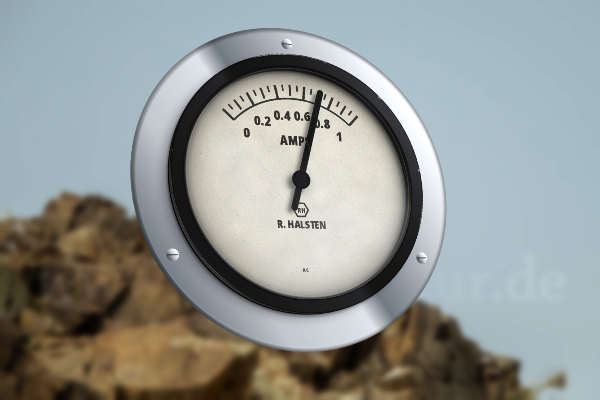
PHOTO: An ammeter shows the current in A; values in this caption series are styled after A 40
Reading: A 0.7
